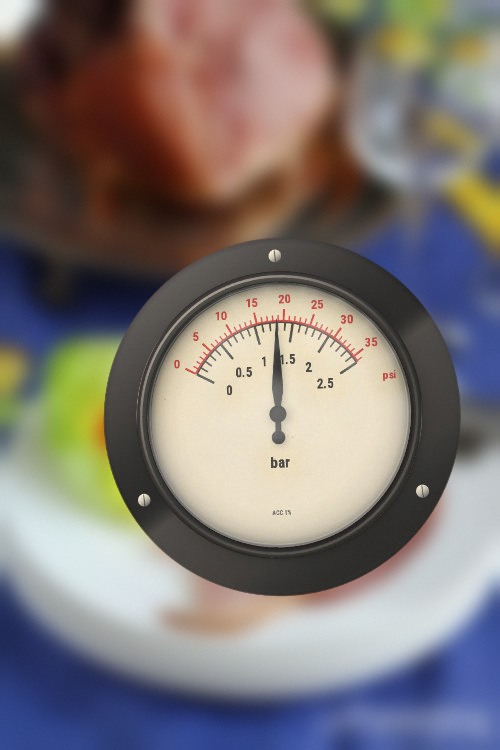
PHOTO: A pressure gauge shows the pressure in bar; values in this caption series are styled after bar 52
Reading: bar 1.3
